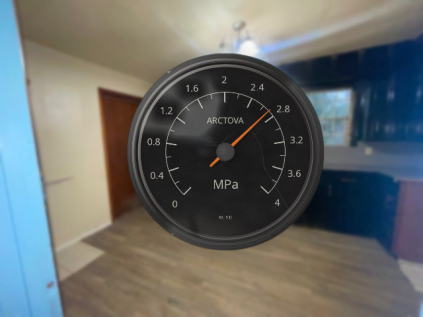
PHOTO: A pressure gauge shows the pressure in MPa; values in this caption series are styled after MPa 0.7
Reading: MPa 2.7
